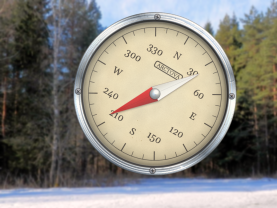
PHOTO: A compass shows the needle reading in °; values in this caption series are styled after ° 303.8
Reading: ° 215
